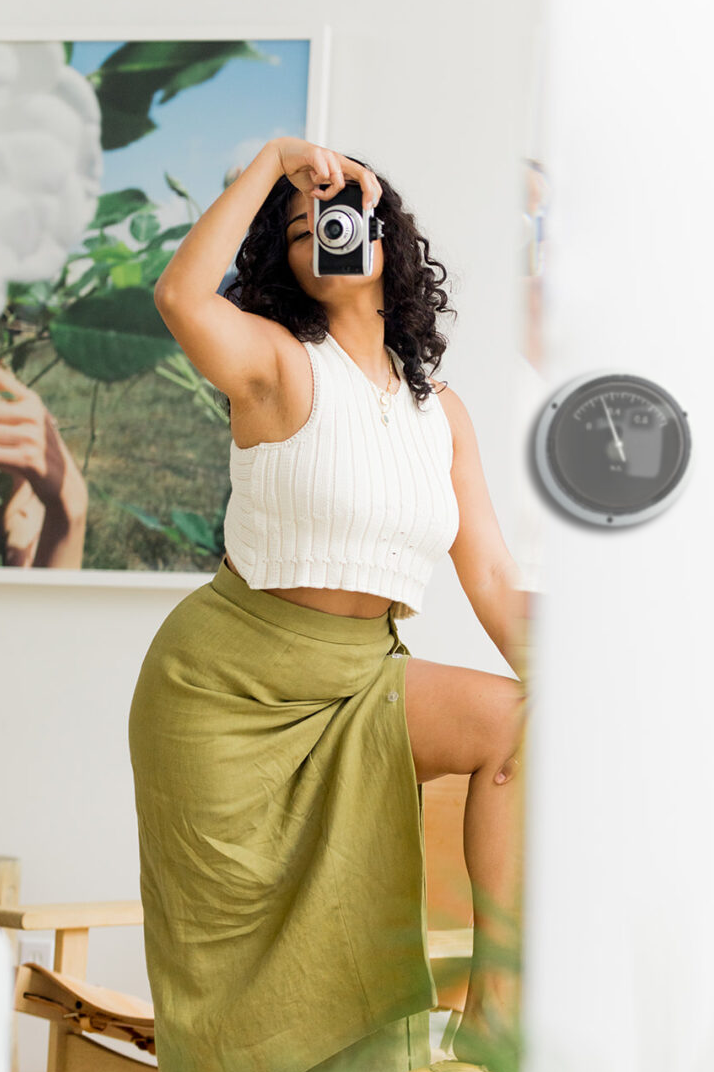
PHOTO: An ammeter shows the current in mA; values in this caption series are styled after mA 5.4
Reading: mA 0.3
